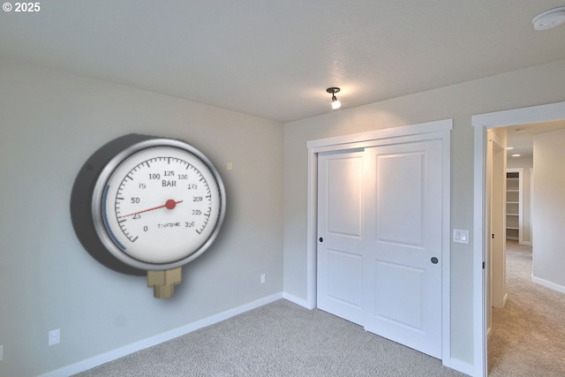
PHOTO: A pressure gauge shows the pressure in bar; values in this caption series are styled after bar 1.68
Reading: bar 30
